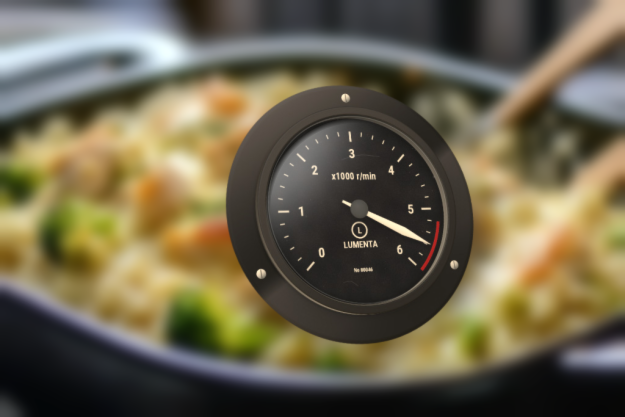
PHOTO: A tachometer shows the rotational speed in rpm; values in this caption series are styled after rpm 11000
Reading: rpm 5600
